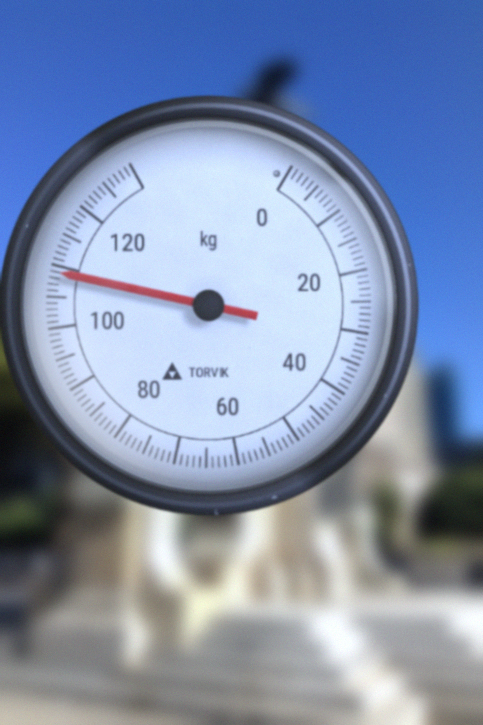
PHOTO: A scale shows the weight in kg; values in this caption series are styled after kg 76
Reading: kg 109
